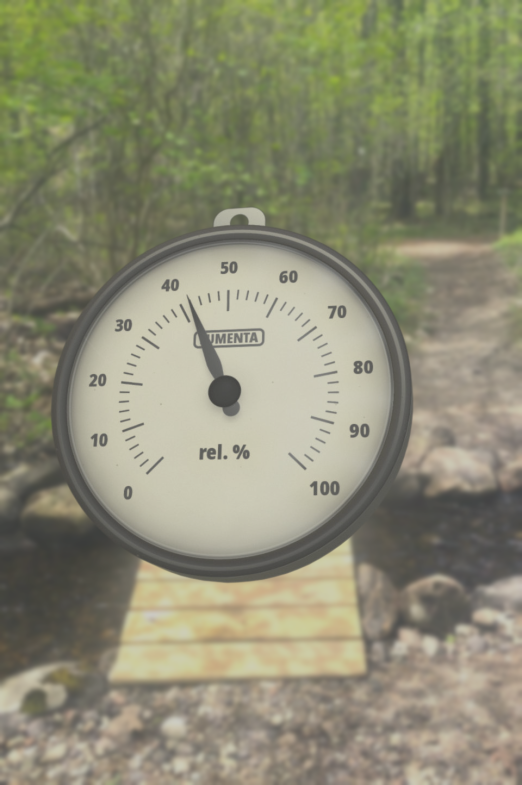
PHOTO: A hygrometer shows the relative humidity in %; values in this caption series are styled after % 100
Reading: % 42
